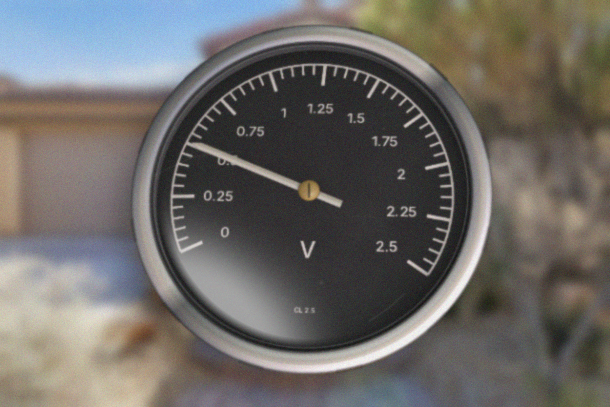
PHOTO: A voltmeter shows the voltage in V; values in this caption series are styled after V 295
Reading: V 0.5
